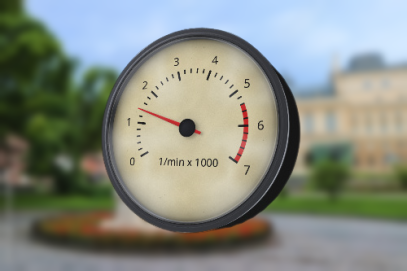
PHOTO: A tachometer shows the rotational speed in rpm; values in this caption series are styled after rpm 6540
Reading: rpm 1400
